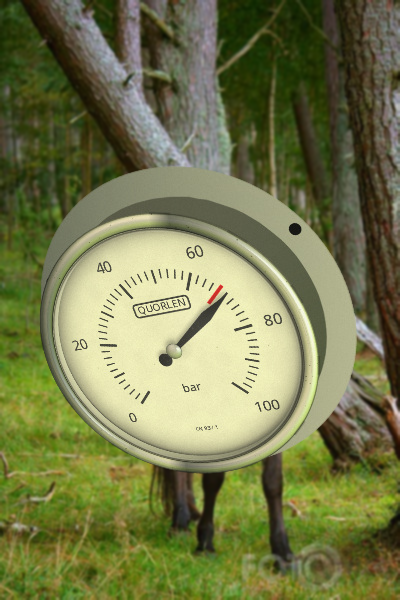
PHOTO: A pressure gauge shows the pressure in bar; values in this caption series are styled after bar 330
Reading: bar 70
